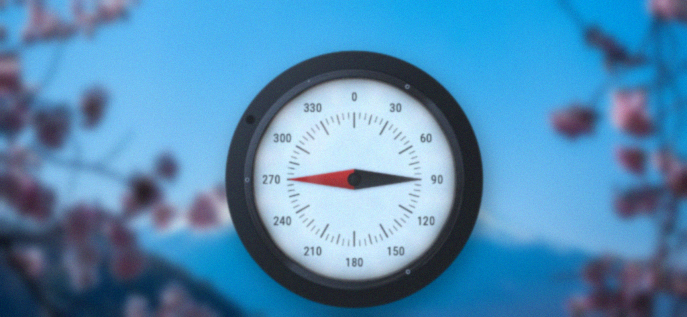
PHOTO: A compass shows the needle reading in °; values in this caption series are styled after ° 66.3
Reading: ° 270
